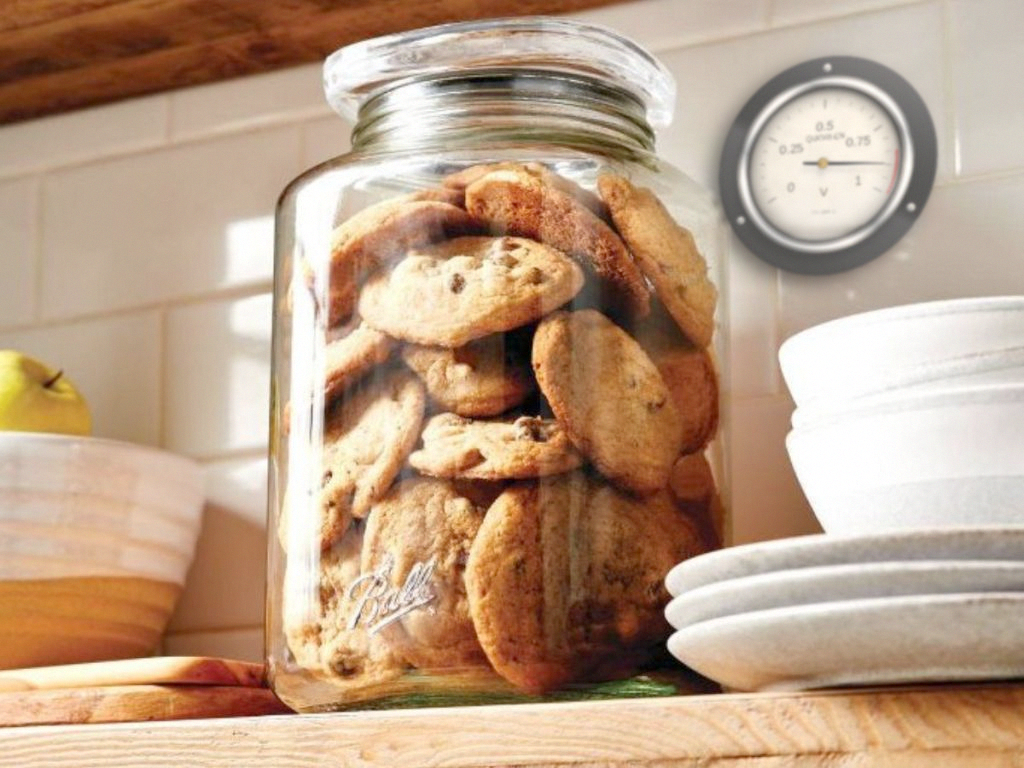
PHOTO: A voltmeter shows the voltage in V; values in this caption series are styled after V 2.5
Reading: V 0.9
